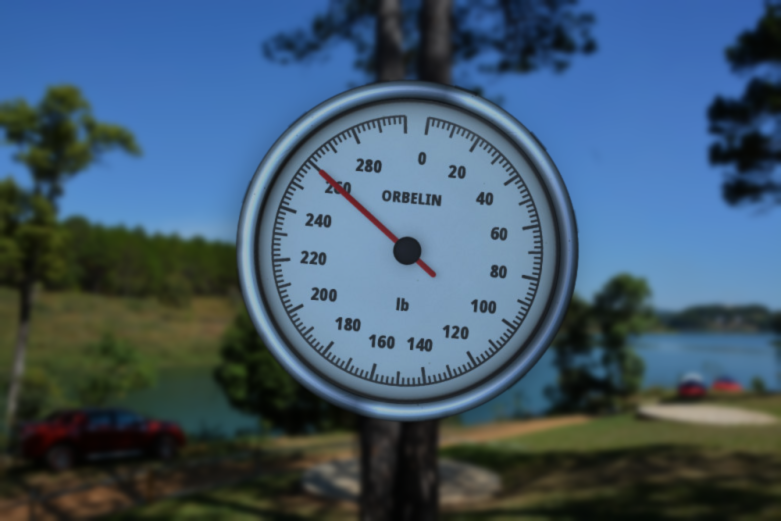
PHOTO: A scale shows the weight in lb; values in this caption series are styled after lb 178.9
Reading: lb 260
